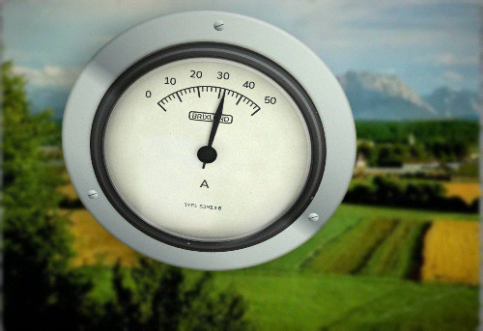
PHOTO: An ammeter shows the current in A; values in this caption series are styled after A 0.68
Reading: A 32
